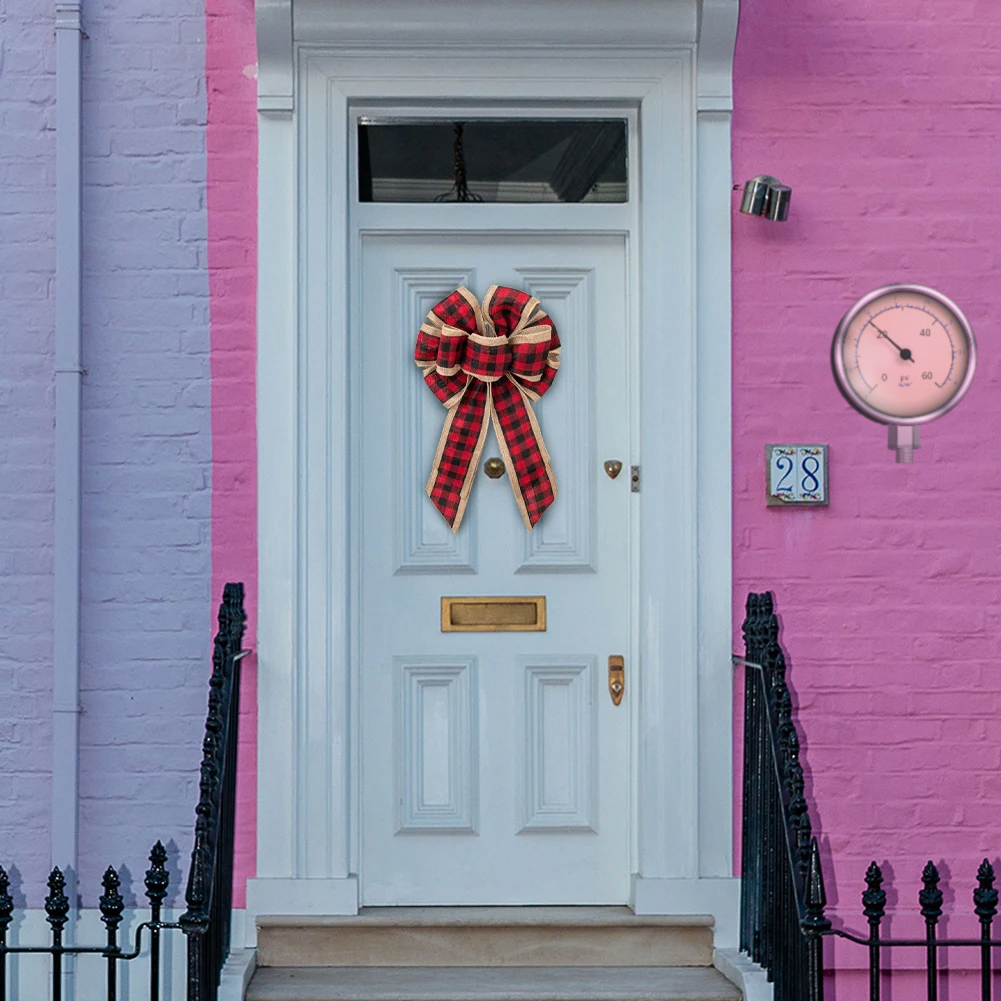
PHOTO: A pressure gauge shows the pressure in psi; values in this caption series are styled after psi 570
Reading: psi 20
